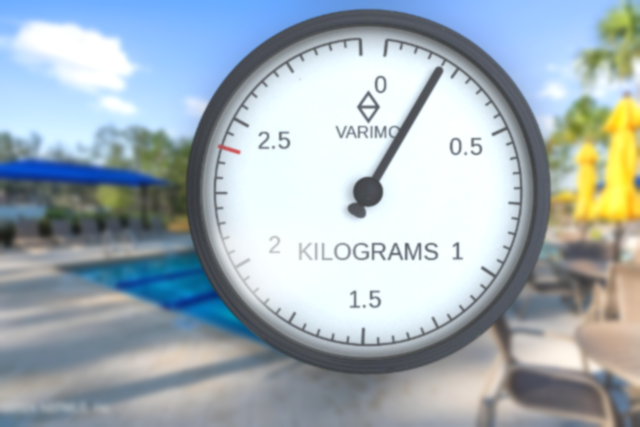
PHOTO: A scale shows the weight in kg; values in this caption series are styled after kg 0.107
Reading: kg 0.2
